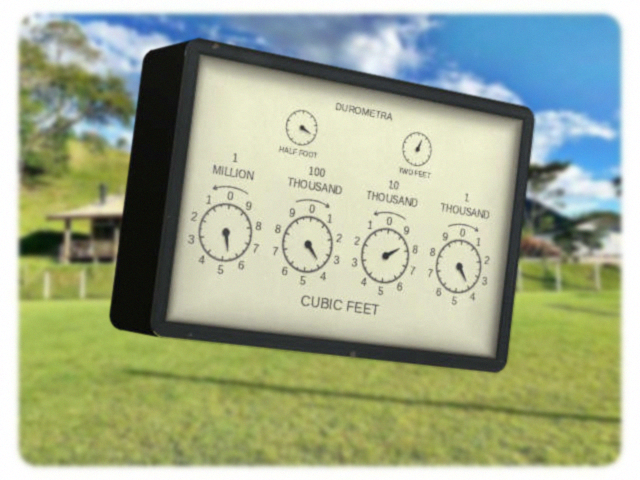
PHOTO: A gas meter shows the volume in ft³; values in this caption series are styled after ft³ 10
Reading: ft³ 538400
